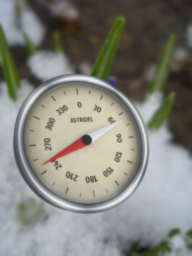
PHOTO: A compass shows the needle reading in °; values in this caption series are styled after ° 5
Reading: ° 247.5
